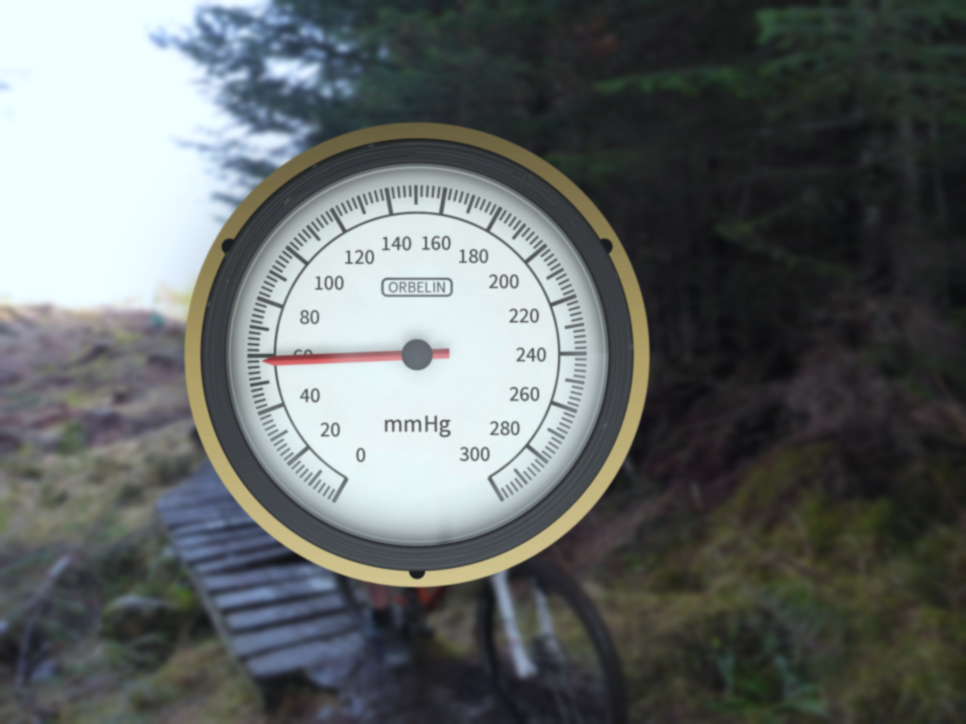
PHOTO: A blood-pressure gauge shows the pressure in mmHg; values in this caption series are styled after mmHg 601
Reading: mmHg 58
